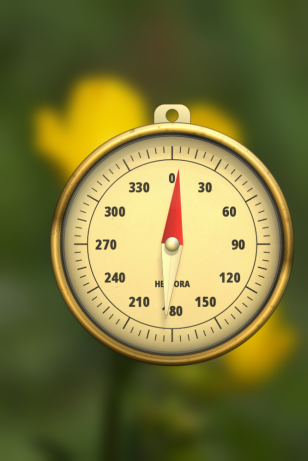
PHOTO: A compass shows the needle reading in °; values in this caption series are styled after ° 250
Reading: ° 5
